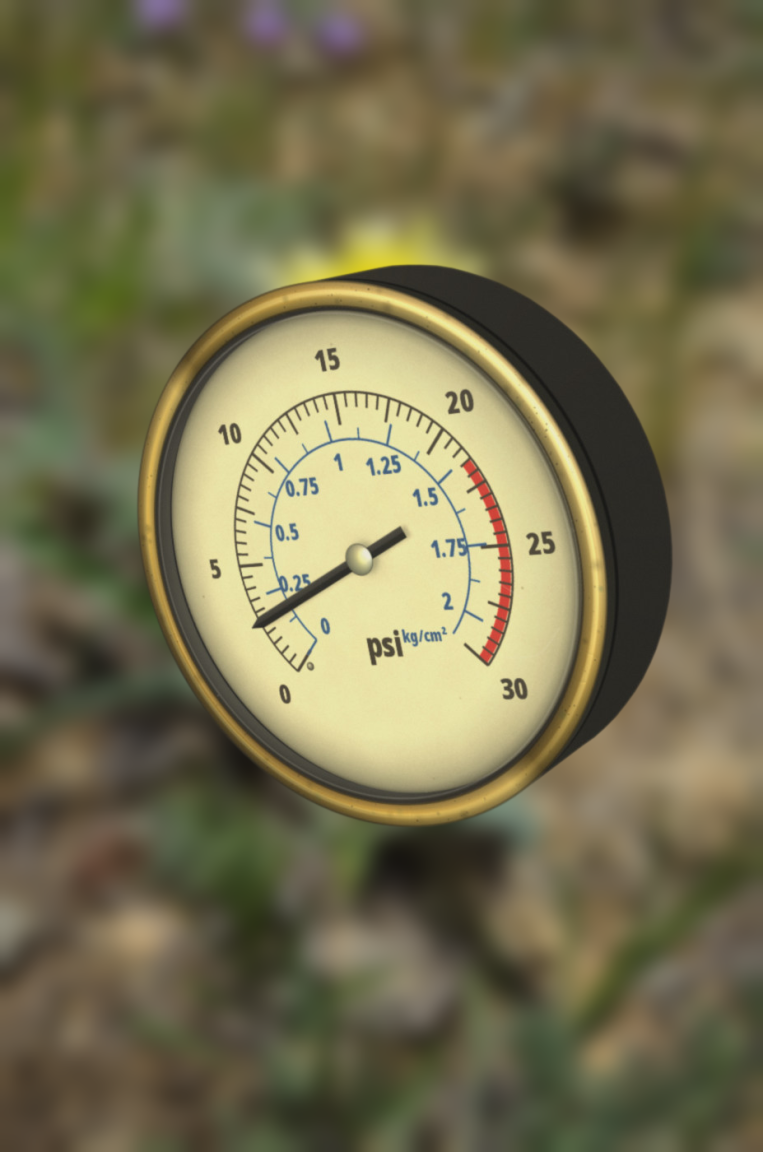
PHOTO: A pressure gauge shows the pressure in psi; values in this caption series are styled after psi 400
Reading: psi 2.5
